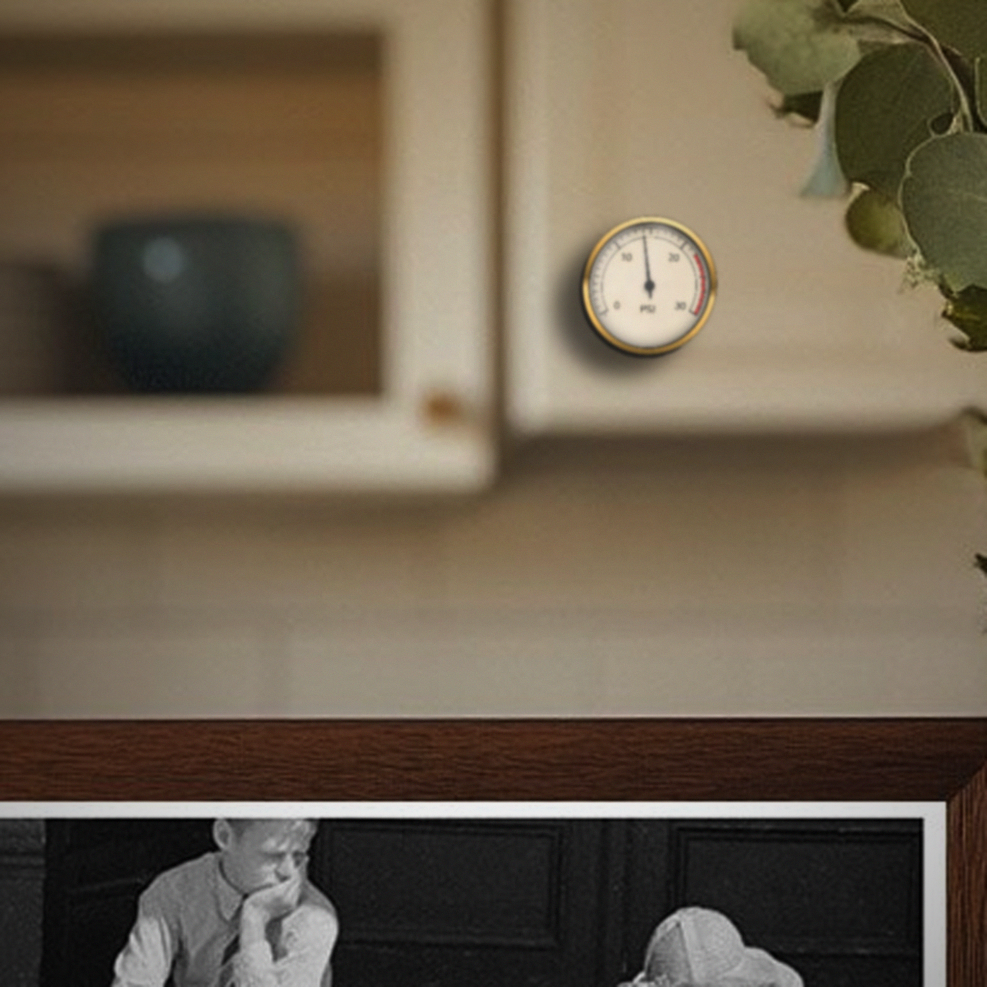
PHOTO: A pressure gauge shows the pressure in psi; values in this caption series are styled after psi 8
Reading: psi 14
